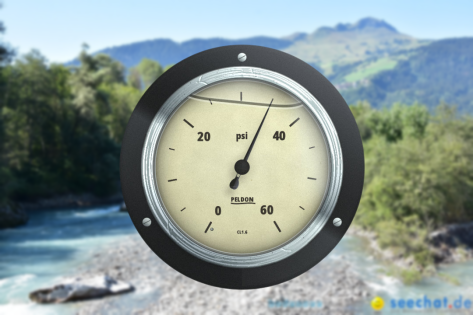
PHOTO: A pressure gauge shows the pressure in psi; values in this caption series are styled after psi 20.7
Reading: psi 35
